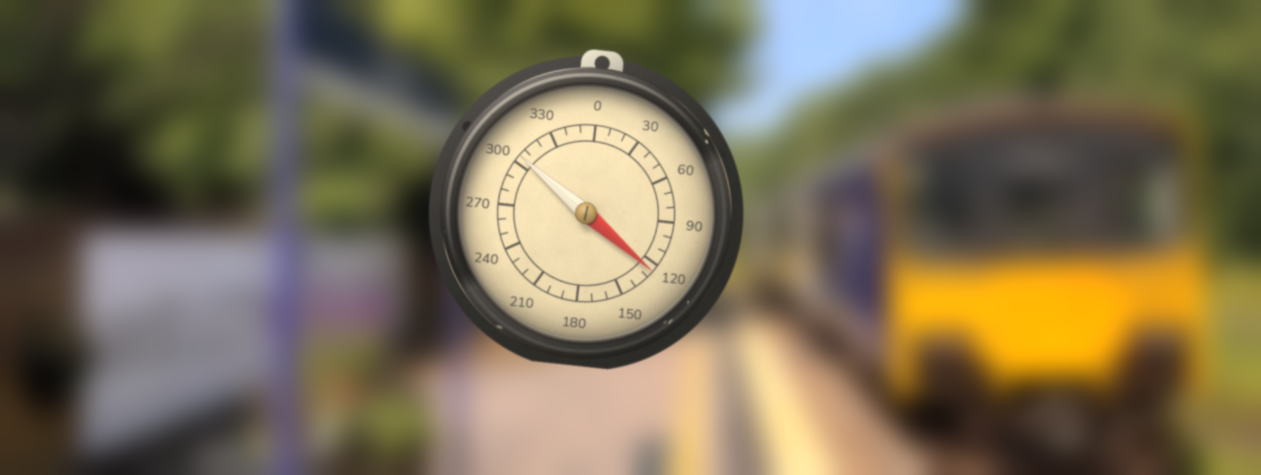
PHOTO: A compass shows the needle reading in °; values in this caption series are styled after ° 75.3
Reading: ° 125
